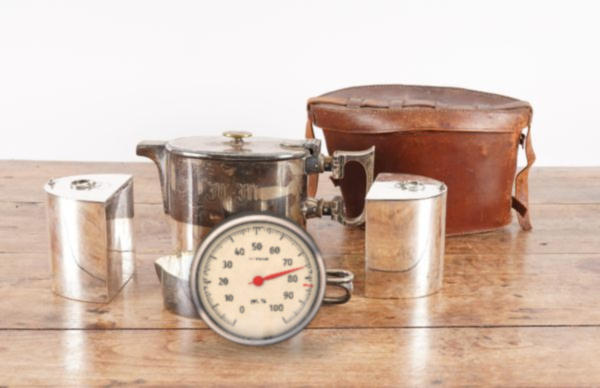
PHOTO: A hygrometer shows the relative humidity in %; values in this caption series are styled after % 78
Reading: % 75
